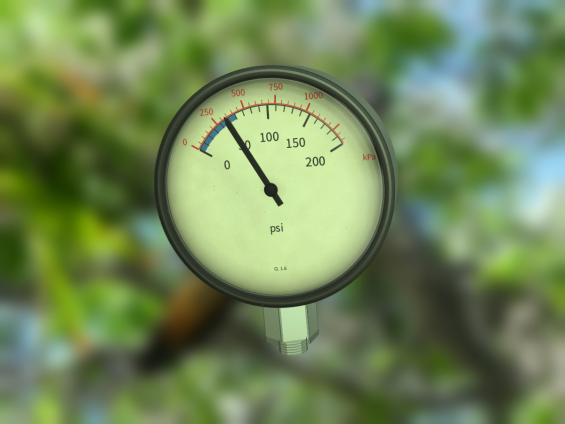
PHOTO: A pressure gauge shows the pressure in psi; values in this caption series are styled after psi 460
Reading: psi 50
